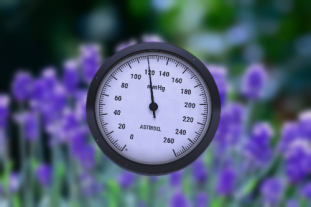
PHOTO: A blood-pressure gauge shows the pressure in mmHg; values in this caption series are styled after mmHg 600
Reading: mmHg 120
